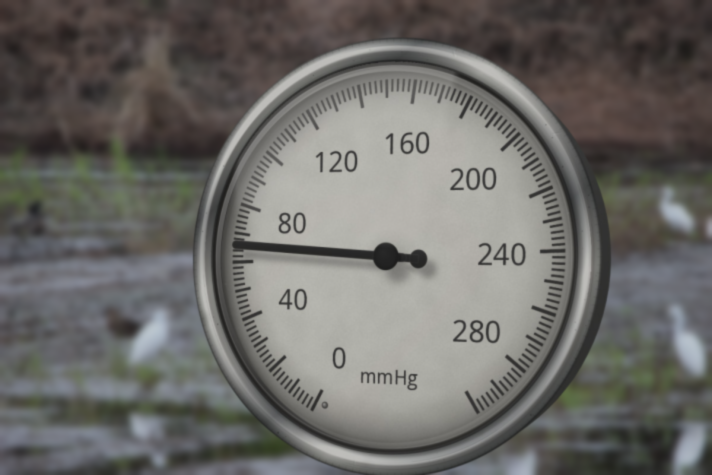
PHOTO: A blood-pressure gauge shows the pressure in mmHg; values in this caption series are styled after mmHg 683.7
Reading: mmHg 66
